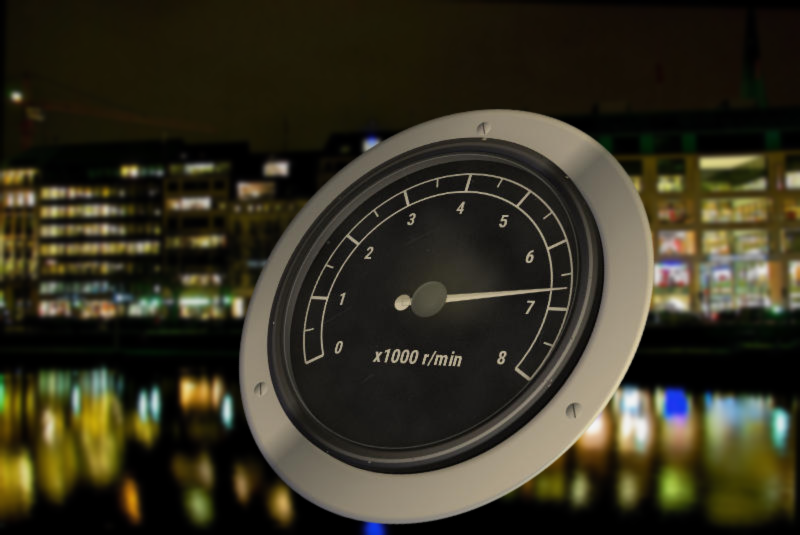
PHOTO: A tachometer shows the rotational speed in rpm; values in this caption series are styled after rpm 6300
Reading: rpm 6750
